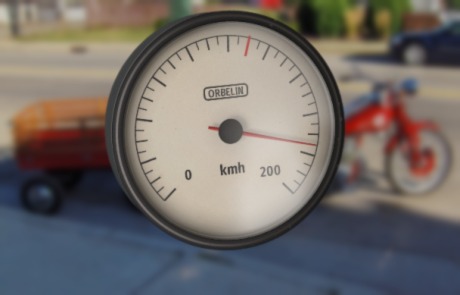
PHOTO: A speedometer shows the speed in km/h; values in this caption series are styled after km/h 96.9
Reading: km/h 175
